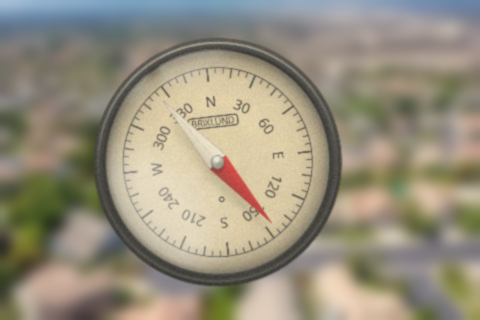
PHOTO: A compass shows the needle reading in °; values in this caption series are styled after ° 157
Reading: ° 145
